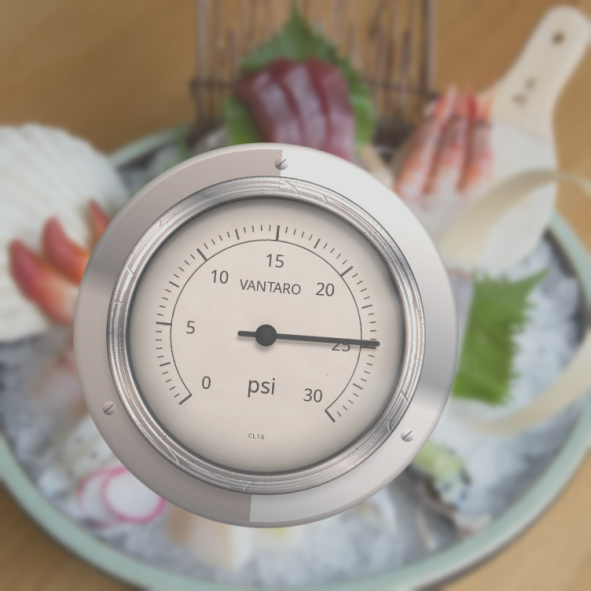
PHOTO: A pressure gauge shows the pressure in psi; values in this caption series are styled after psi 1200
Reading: psi 24.75
